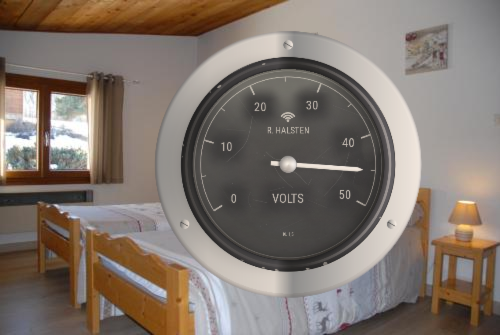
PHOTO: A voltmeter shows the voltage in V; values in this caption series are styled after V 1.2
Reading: V 45
